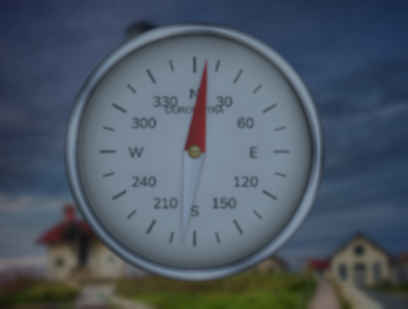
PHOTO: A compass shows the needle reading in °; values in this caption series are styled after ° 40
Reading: ° 7.5
